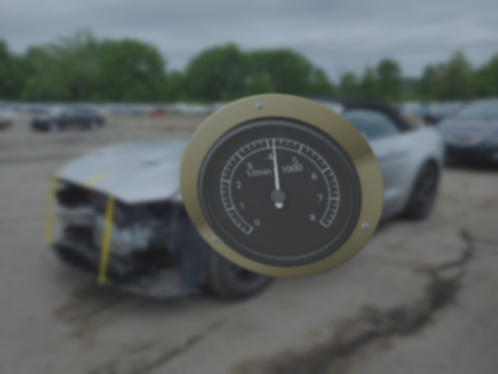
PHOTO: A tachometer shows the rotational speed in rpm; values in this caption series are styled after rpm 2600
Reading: rpm 4200
